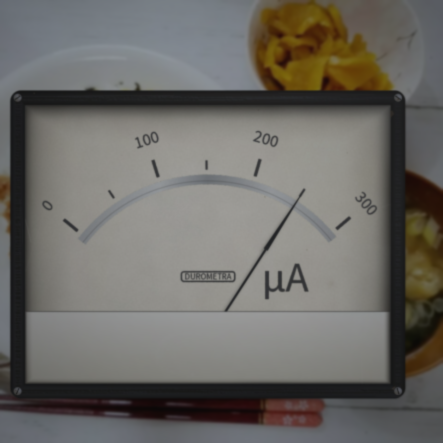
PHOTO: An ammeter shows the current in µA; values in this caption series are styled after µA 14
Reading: µA 250
